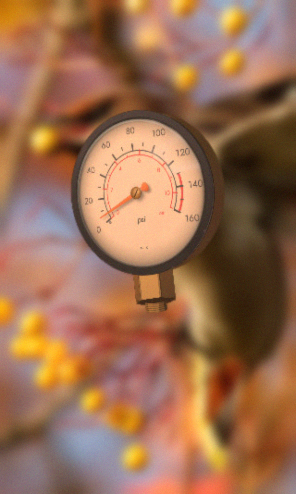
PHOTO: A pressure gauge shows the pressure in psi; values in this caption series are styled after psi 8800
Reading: psi 5
